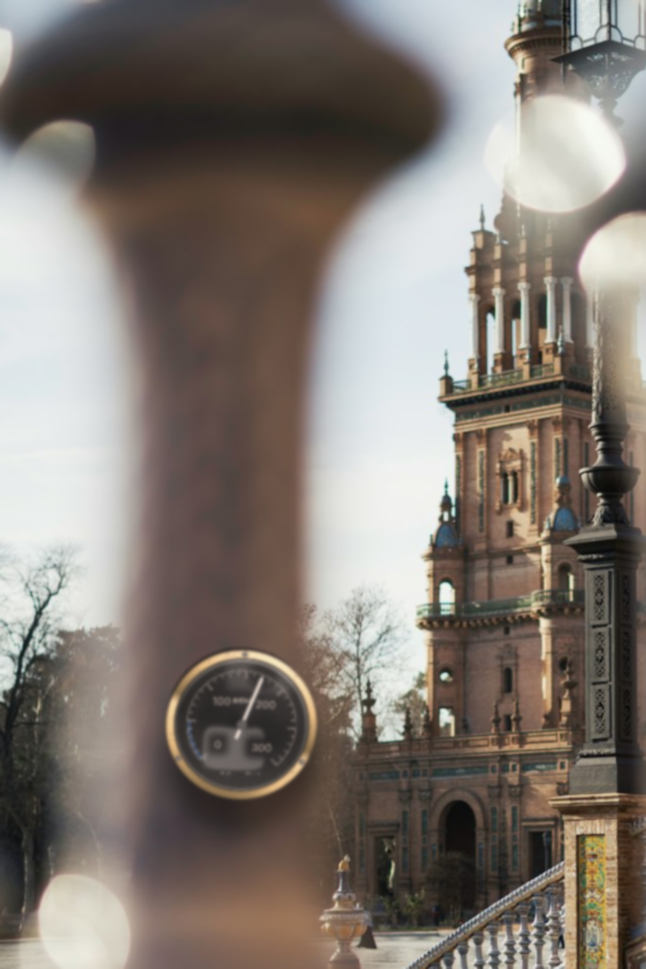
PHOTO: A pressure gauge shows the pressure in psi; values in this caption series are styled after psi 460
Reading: psi 170
